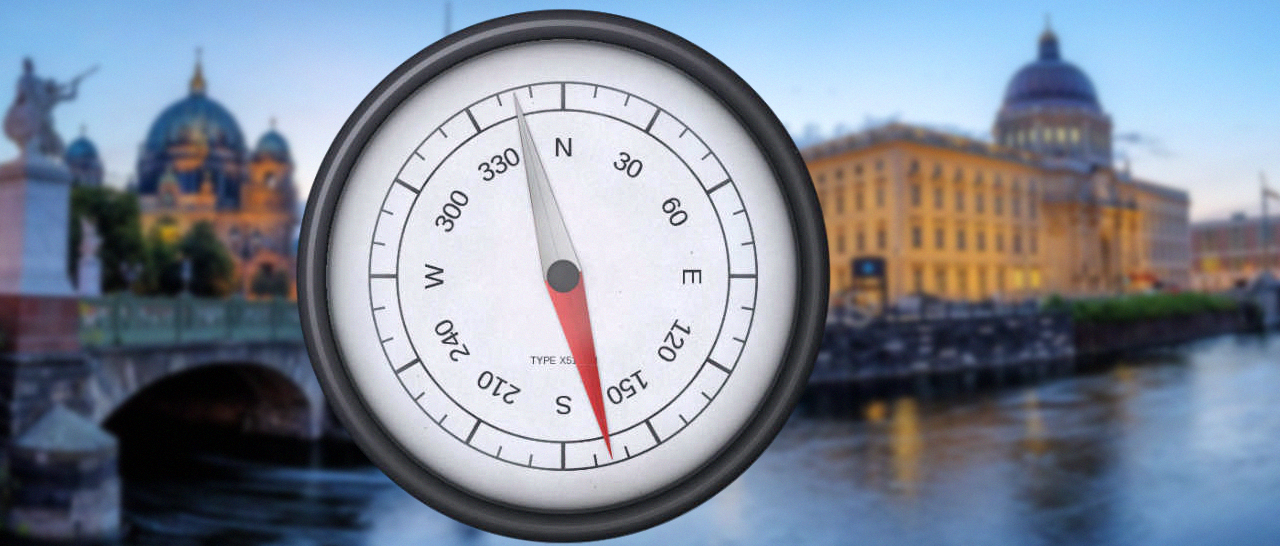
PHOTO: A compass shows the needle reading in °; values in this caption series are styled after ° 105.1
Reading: ° 165
